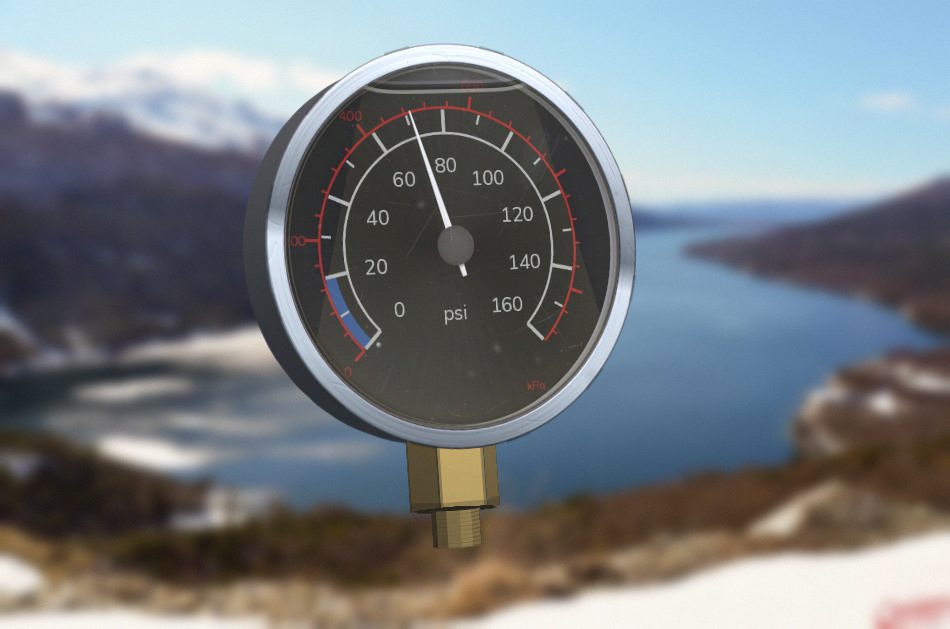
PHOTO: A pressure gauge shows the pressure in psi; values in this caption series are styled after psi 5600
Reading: psi 70
